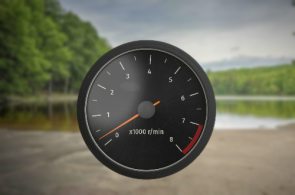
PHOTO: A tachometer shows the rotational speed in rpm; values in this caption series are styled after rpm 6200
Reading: rpm 250
